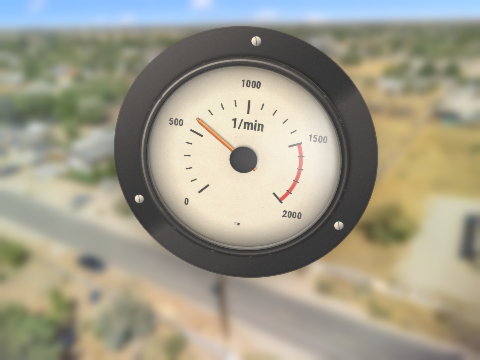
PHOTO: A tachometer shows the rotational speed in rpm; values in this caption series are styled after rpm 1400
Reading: rpm 600
